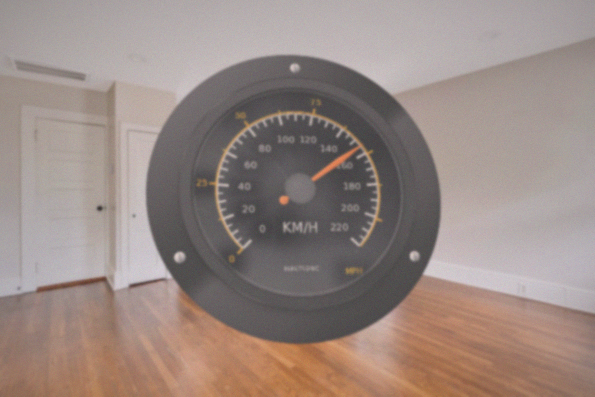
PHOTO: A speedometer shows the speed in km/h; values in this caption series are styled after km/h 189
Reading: km/h 155
